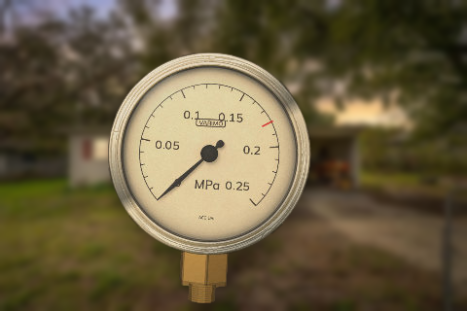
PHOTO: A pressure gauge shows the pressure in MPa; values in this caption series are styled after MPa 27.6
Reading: MPa 0
